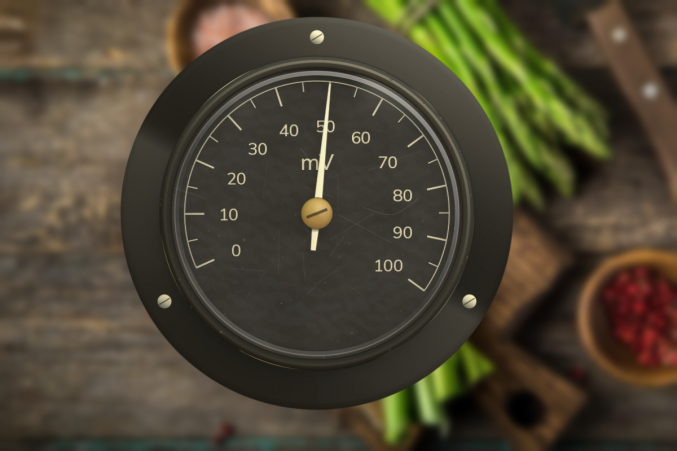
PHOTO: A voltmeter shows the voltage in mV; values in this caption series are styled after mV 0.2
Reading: mV 50
